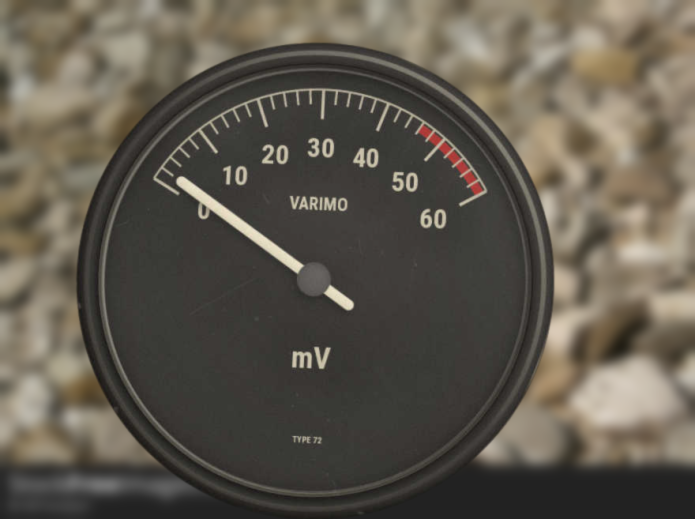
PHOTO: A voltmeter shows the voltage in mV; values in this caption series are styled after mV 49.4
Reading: mV 2
